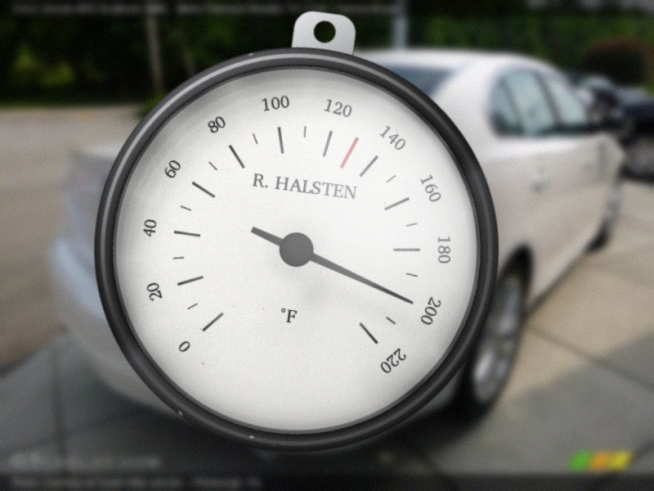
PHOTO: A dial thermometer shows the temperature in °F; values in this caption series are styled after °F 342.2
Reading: °F 200
